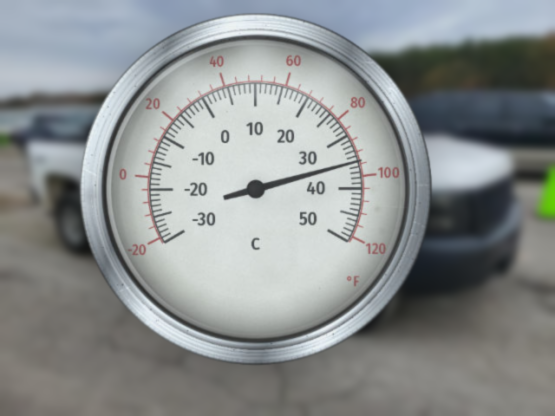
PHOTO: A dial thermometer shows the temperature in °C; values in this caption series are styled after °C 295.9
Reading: °C 35
